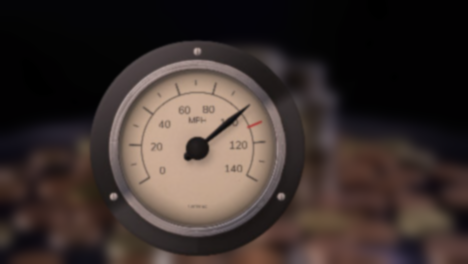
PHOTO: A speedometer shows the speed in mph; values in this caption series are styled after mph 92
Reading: mph 100
